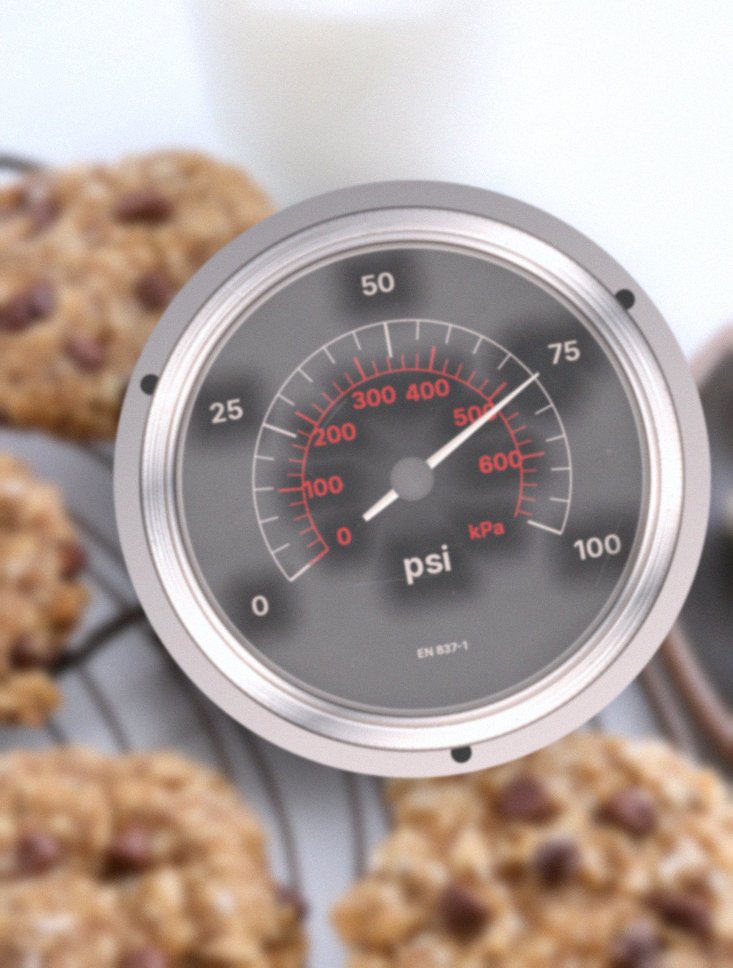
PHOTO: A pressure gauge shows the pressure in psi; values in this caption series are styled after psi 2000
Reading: psi 75
